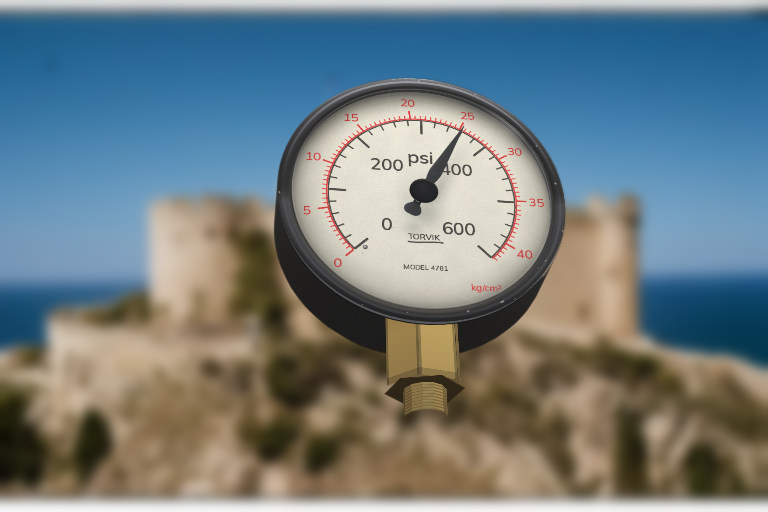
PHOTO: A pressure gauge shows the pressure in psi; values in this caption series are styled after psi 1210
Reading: psi 360
